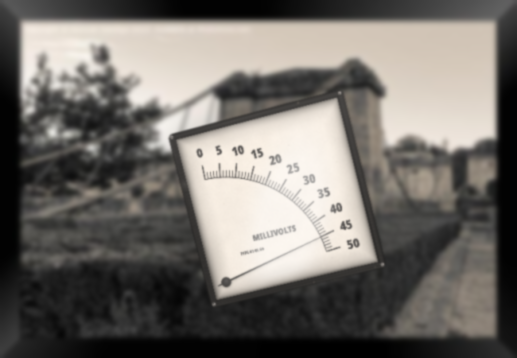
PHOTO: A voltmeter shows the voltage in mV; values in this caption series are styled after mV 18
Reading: mV 45
